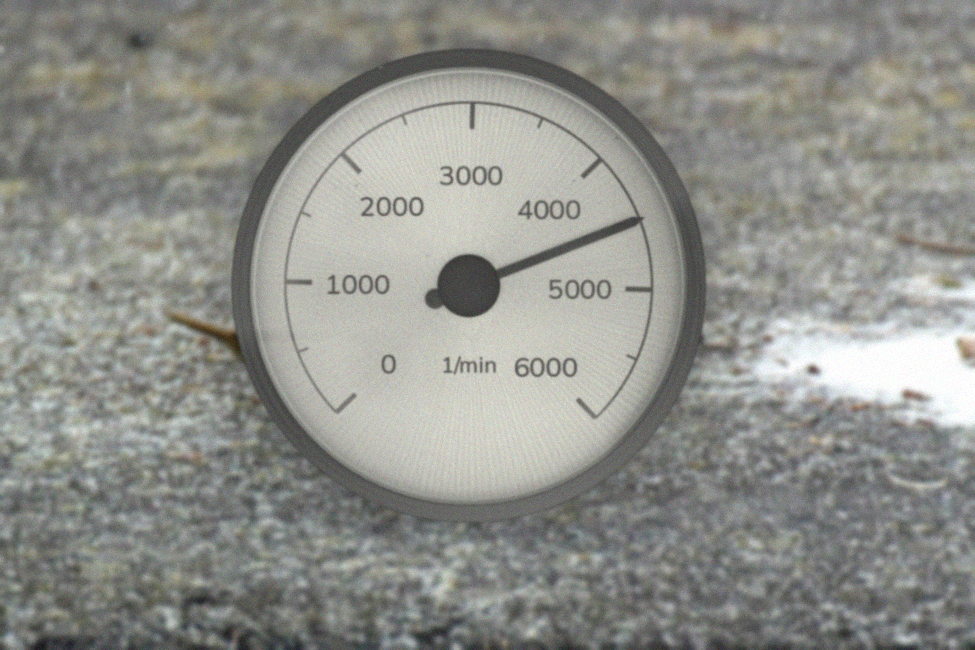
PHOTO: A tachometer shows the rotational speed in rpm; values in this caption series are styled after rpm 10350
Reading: rpm 4500
